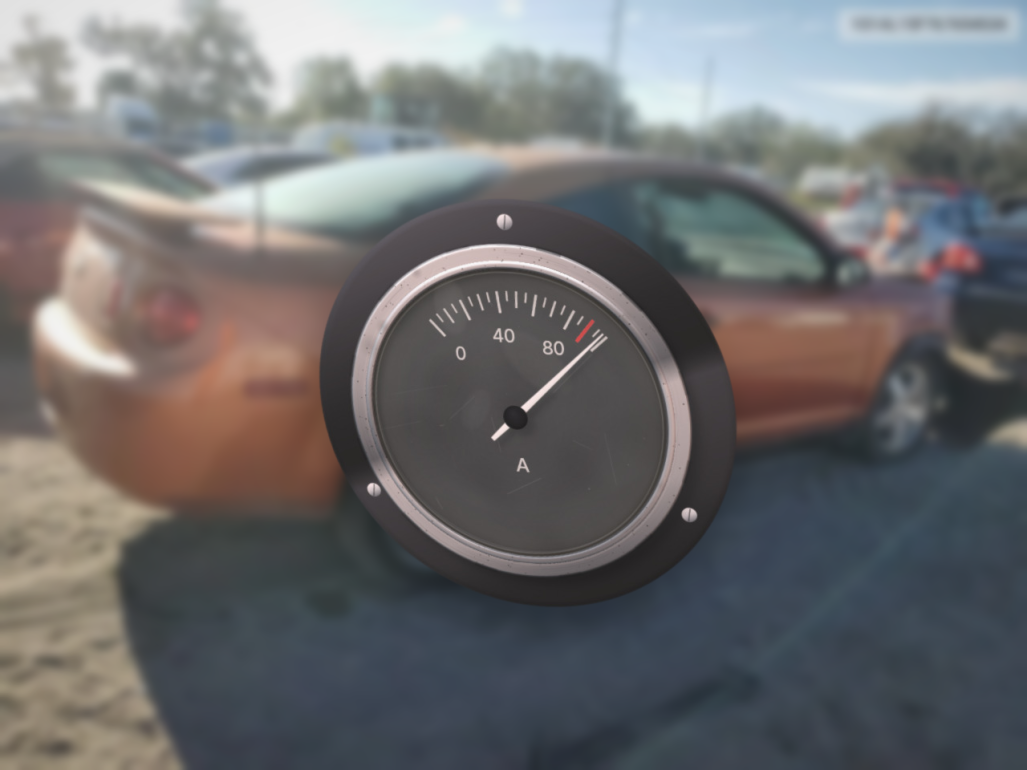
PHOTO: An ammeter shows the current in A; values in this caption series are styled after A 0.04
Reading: A 97.5
